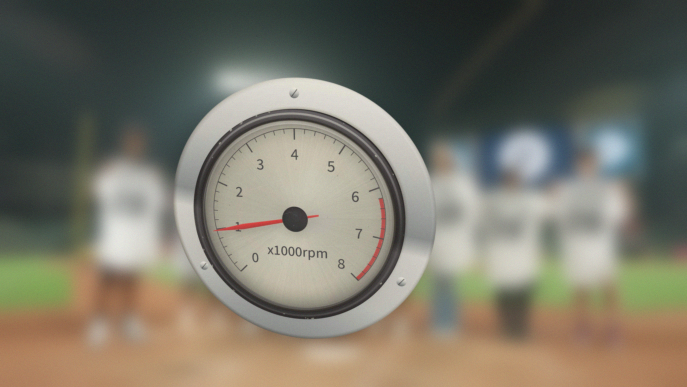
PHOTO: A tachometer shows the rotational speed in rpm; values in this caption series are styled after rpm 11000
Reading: rpm 1000
